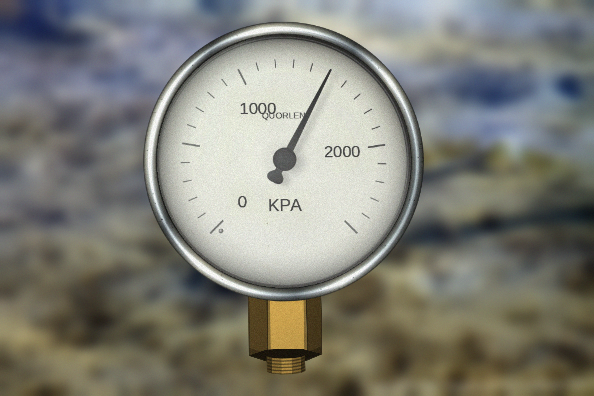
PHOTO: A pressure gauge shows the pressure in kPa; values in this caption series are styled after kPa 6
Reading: kPa 1500
